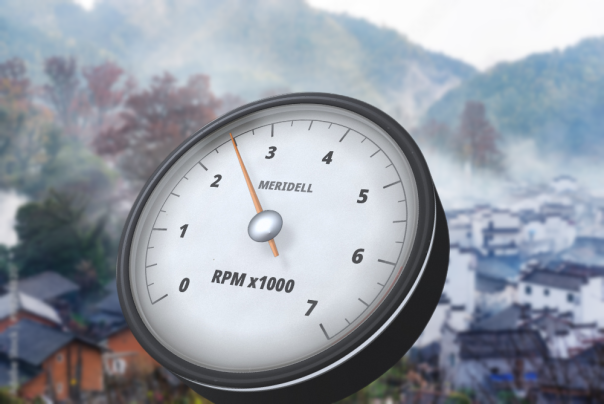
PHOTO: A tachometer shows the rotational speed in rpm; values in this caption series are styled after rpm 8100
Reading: rpm 2500
